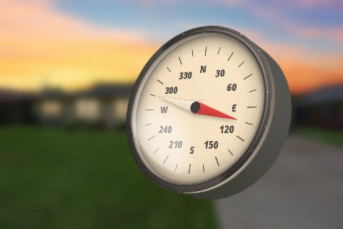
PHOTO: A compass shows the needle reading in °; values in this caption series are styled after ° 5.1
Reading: ° 105
